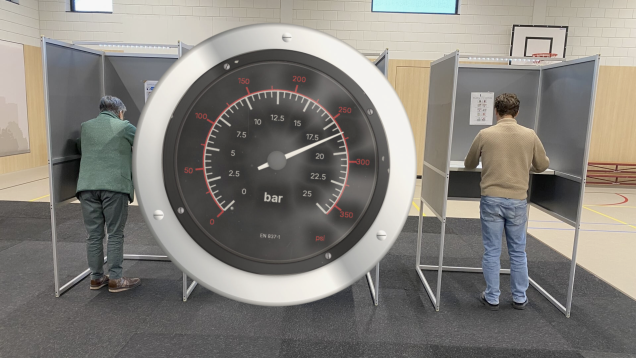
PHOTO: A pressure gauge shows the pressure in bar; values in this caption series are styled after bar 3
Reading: bar 18.5
